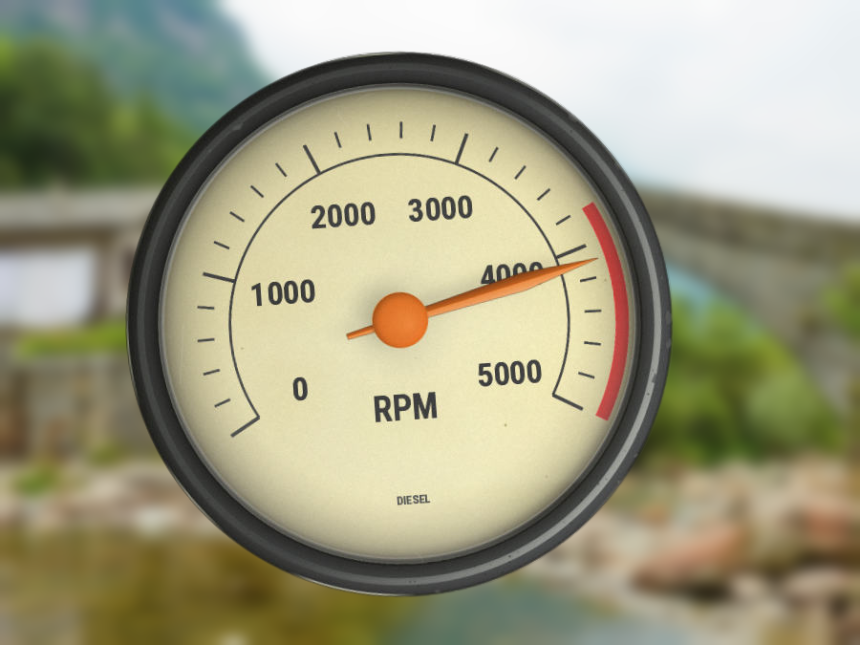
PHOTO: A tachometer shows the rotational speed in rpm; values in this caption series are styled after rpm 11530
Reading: rpm 4100
